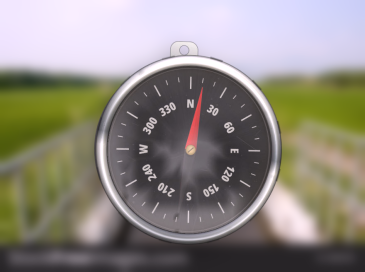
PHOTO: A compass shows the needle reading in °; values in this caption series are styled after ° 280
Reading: ° 10
